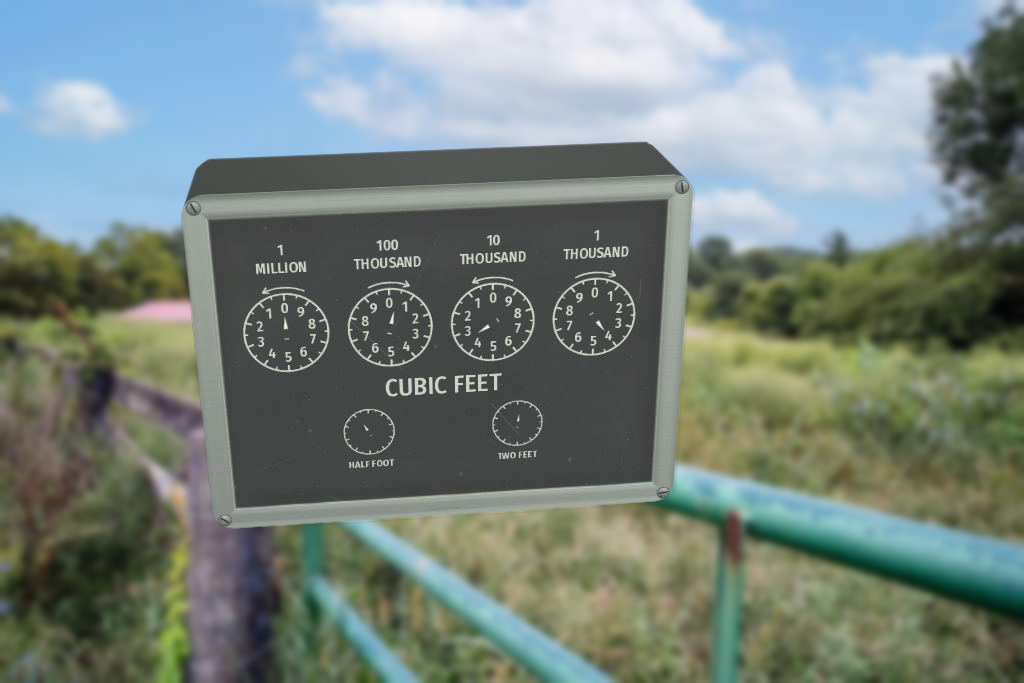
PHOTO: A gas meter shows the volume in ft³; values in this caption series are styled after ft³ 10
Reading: ft³ 3400
